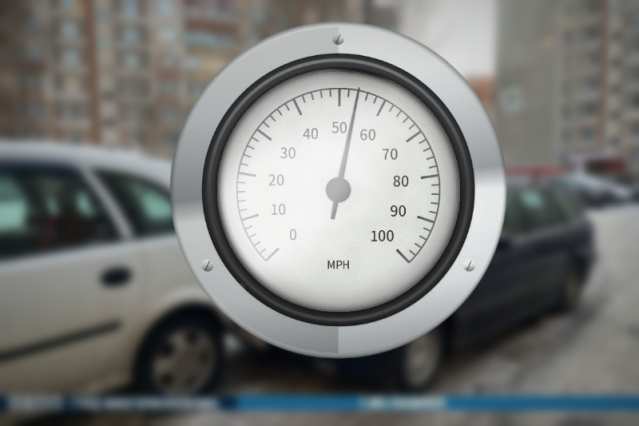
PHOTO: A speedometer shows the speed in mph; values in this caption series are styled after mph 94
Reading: mph 54
